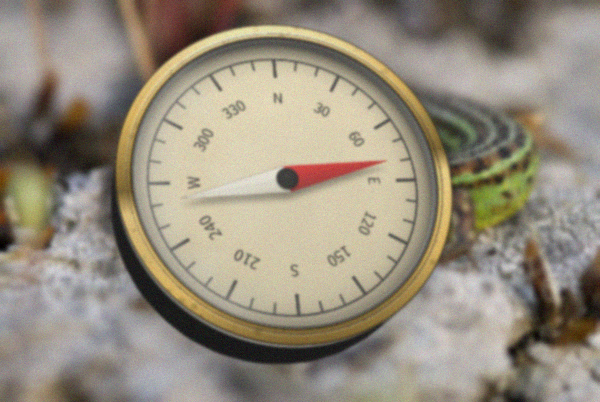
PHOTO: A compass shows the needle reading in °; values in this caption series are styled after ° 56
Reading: ° 80
